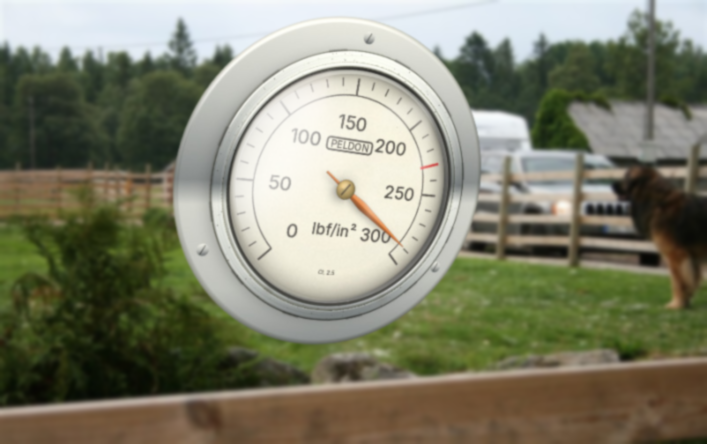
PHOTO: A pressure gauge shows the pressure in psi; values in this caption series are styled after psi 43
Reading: psi 290
